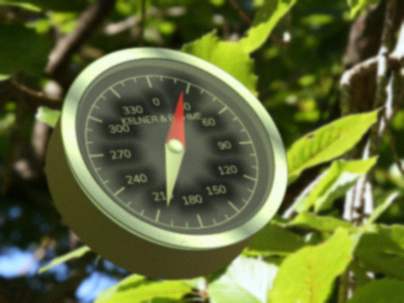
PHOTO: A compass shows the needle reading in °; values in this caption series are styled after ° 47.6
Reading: ° 25
